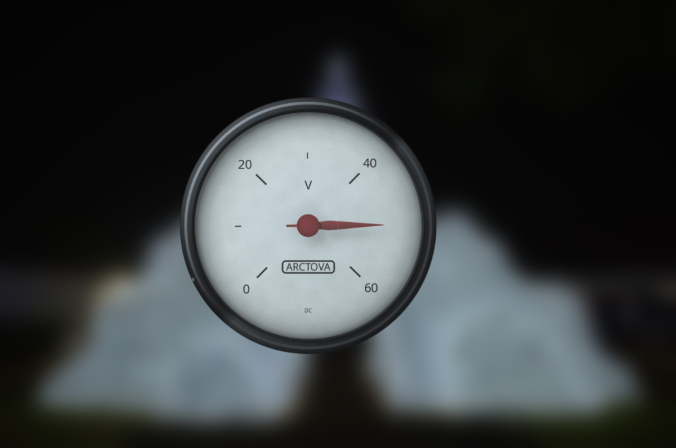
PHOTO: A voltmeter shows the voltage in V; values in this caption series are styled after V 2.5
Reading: V 50
